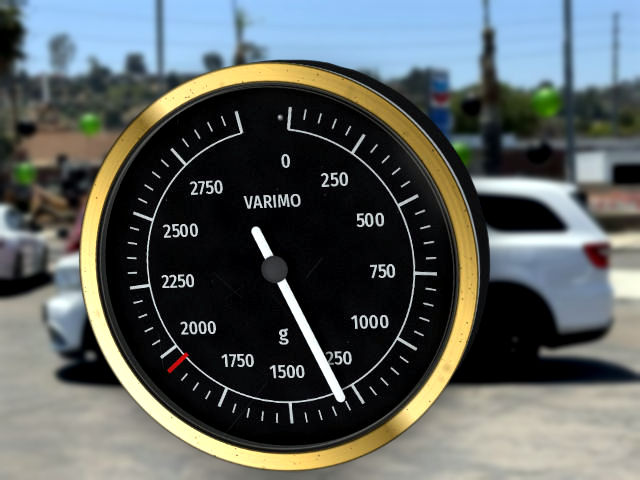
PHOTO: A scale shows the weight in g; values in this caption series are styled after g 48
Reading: g 1300
